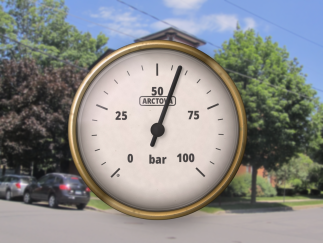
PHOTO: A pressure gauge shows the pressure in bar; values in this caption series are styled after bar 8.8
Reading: bar 57.5
